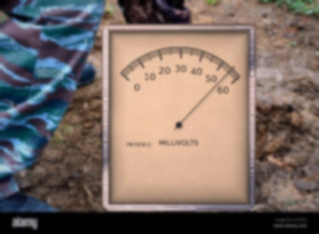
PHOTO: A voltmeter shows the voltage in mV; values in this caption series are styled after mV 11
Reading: mV 55
